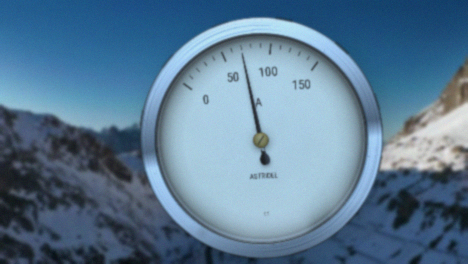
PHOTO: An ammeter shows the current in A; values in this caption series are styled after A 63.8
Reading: A 70
